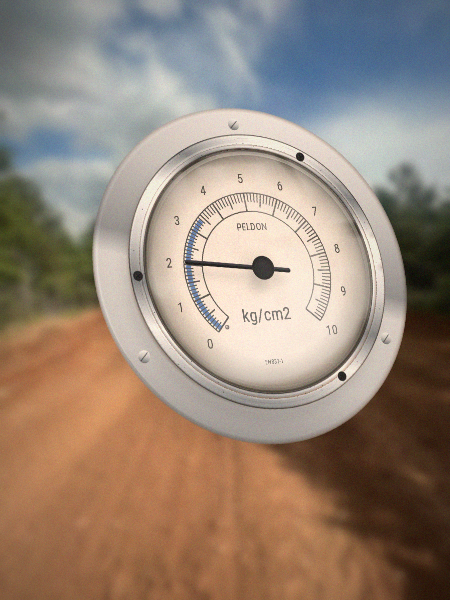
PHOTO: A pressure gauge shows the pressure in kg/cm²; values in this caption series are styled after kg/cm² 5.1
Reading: kg/cm² 2
